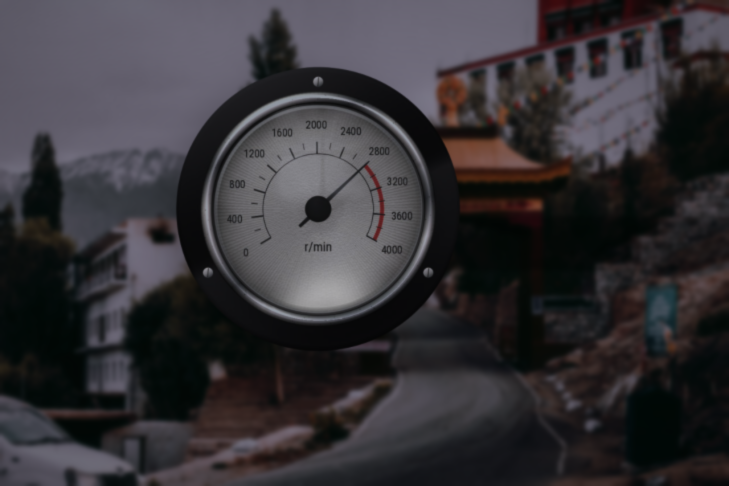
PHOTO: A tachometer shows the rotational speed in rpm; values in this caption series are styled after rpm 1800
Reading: rpm 2800
